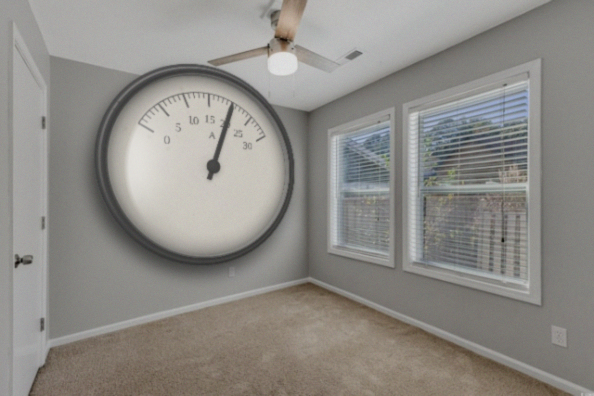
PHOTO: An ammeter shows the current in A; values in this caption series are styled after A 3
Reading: A 20
